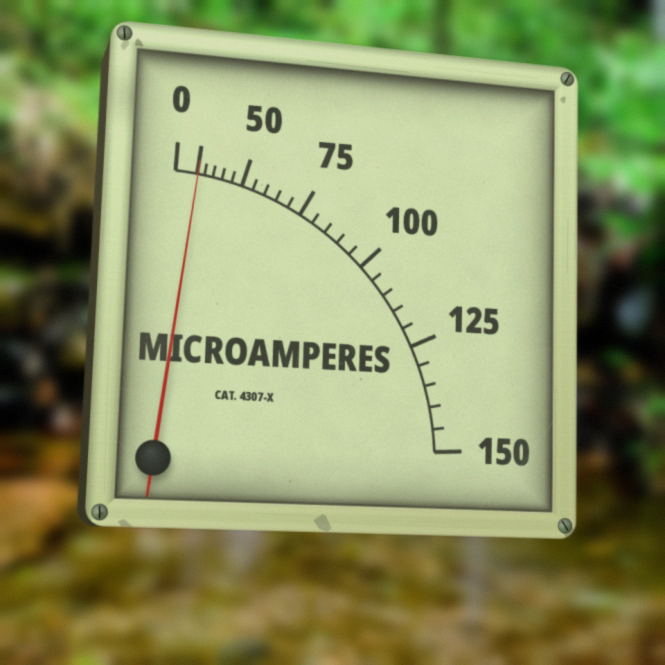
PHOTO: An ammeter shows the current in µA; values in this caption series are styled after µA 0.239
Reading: µA 25
